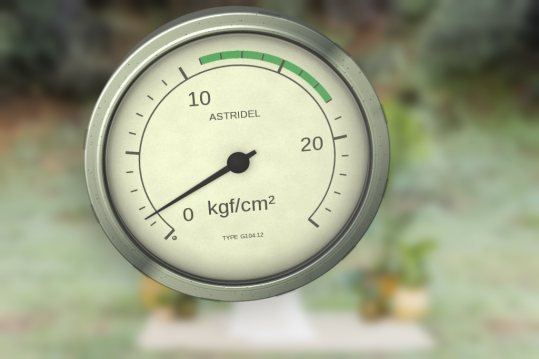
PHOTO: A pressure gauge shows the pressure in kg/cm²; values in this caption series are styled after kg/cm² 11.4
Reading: kg/cm² 1.5
